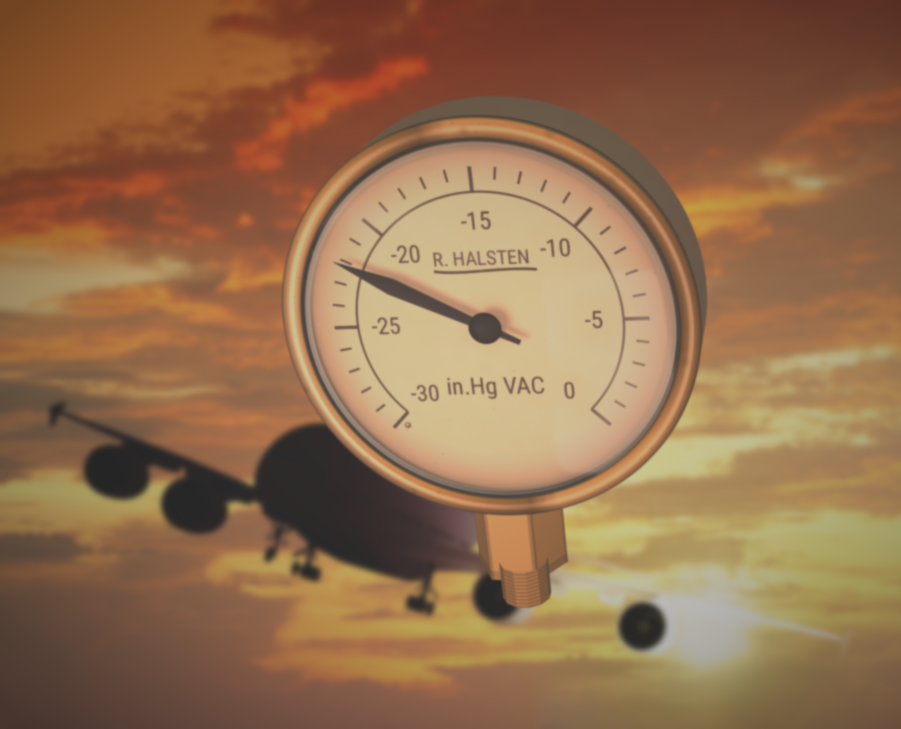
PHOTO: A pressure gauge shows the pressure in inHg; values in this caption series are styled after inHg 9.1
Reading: inHg -22
